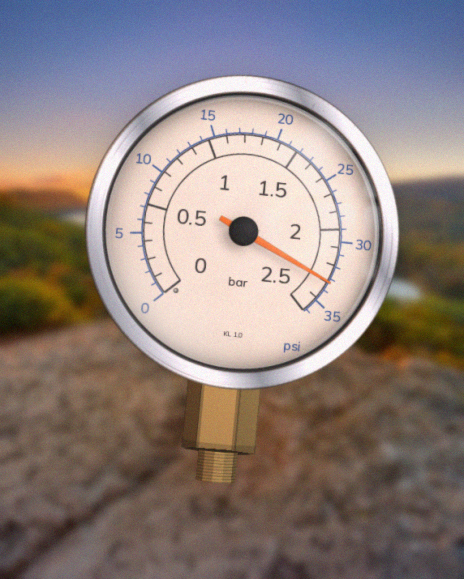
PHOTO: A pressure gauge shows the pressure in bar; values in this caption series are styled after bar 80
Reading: bar 2.3
